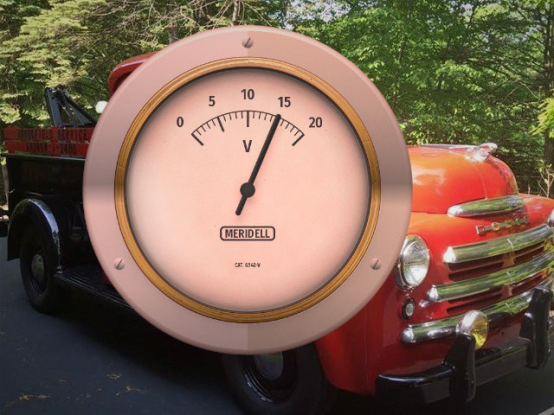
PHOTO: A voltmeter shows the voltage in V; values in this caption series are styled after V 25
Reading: V 15
